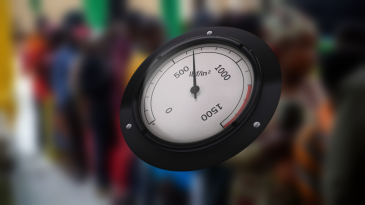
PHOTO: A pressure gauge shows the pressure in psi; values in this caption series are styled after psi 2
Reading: psi 650
